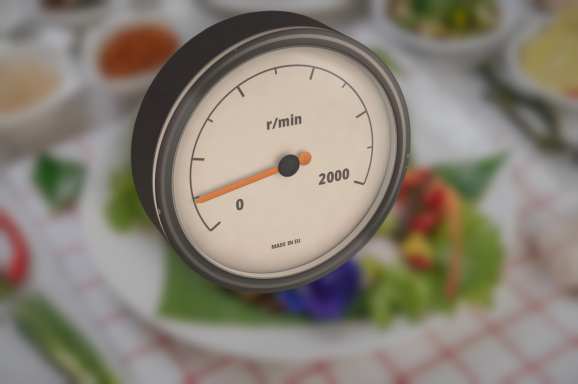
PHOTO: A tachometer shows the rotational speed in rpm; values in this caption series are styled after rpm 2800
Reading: rpm 200
